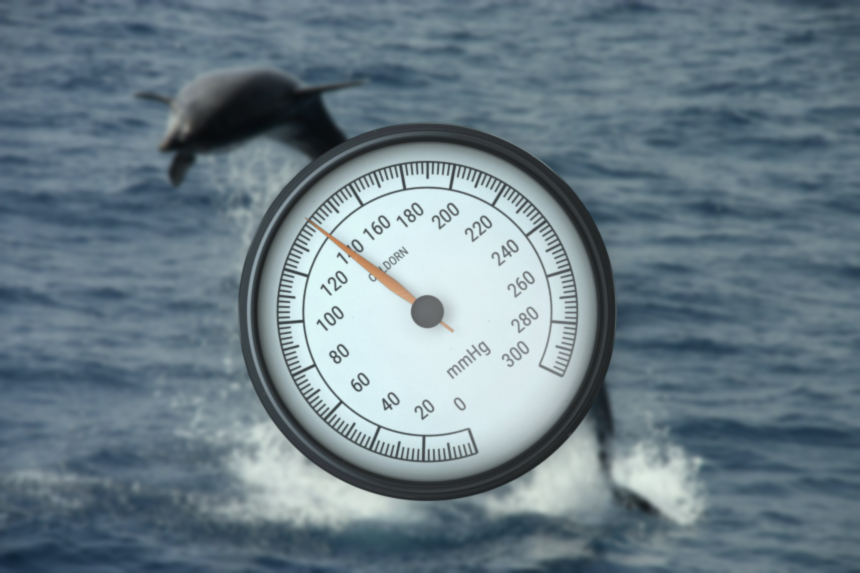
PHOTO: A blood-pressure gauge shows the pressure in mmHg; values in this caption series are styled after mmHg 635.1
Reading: mmHg 140
